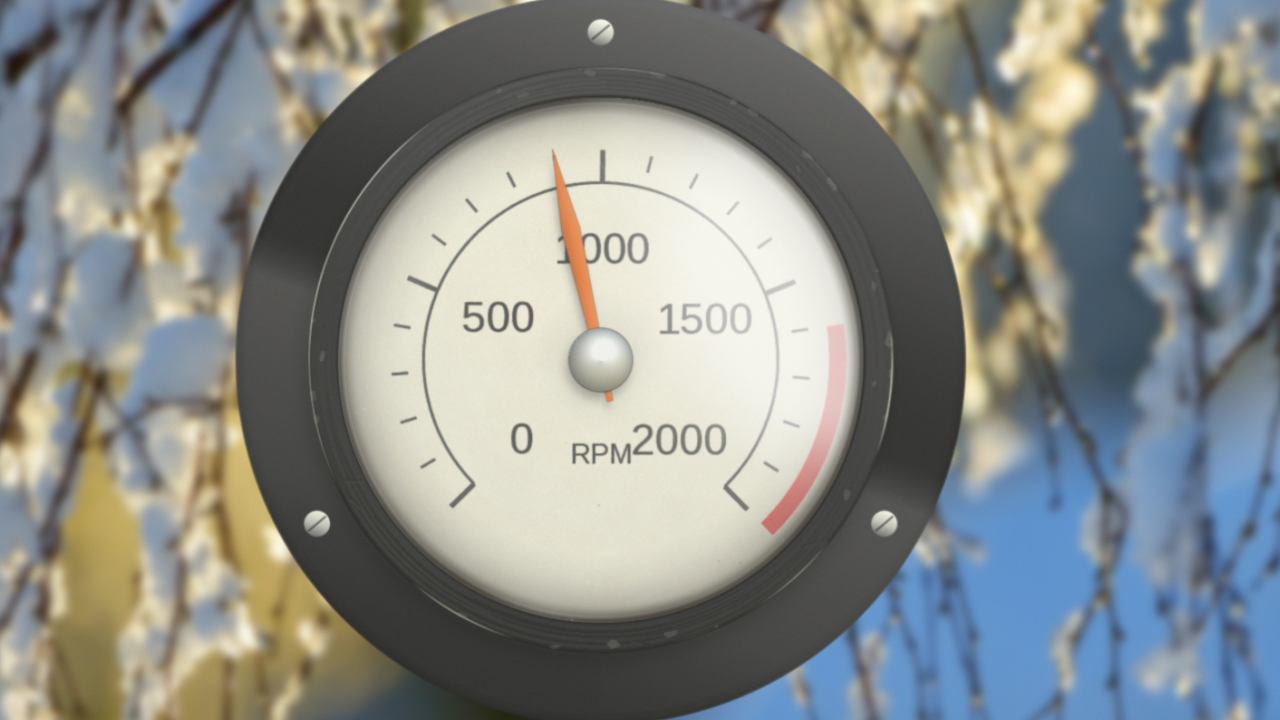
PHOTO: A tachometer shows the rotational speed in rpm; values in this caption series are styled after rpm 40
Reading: rpm 900
